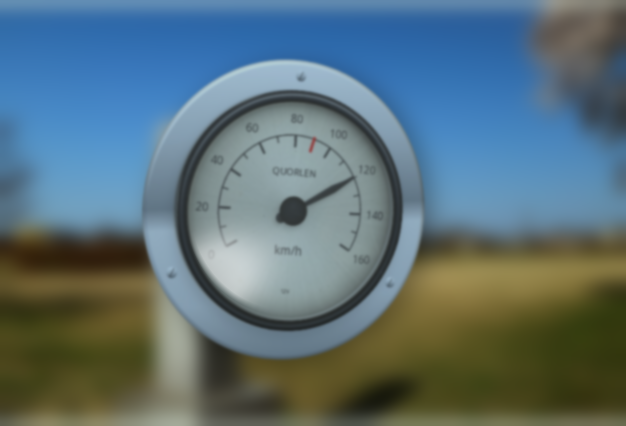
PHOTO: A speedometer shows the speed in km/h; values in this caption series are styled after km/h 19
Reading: km/h 120
